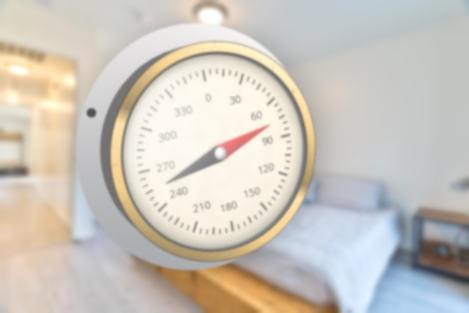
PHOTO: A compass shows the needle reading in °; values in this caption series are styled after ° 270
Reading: ° 75
